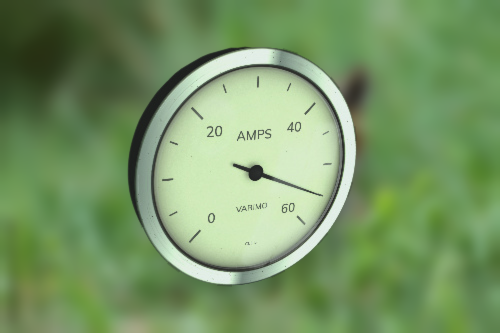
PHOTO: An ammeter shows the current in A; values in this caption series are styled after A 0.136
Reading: A 55
